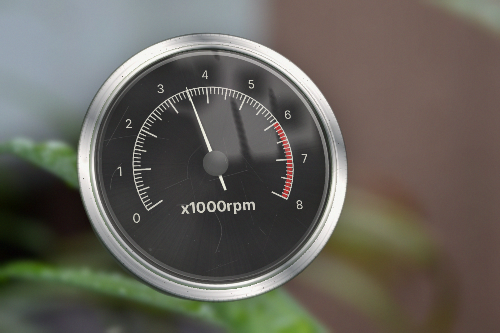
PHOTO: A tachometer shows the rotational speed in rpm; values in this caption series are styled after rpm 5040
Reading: rpm 3500
